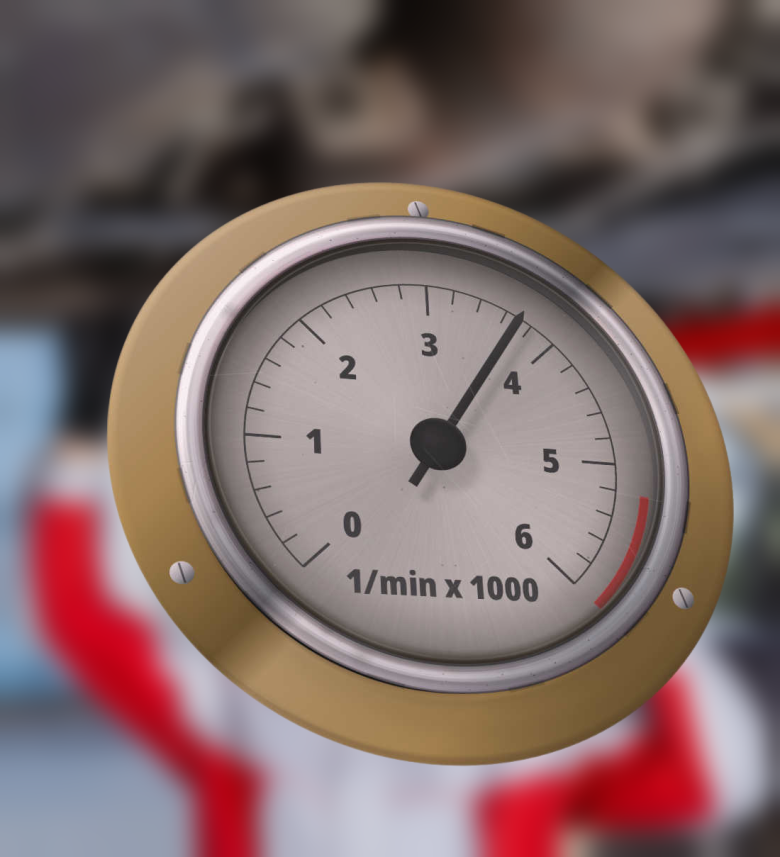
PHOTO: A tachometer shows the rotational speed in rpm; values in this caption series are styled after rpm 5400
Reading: rpm 3700
